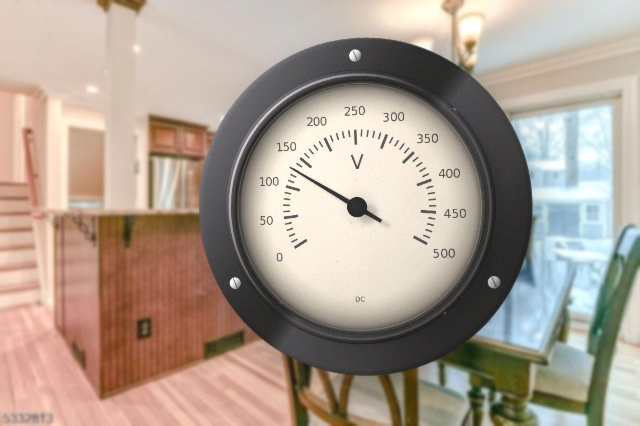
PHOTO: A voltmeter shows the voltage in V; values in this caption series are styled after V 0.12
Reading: V 130
